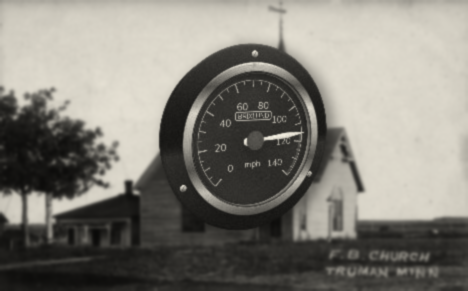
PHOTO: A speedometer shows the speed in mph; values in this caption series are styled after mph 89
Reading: mph 115
